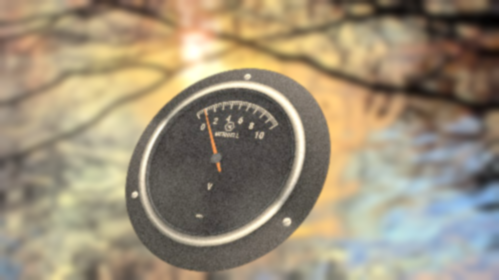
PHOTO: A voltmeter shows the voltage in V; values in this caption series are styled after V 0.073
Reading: V 1
